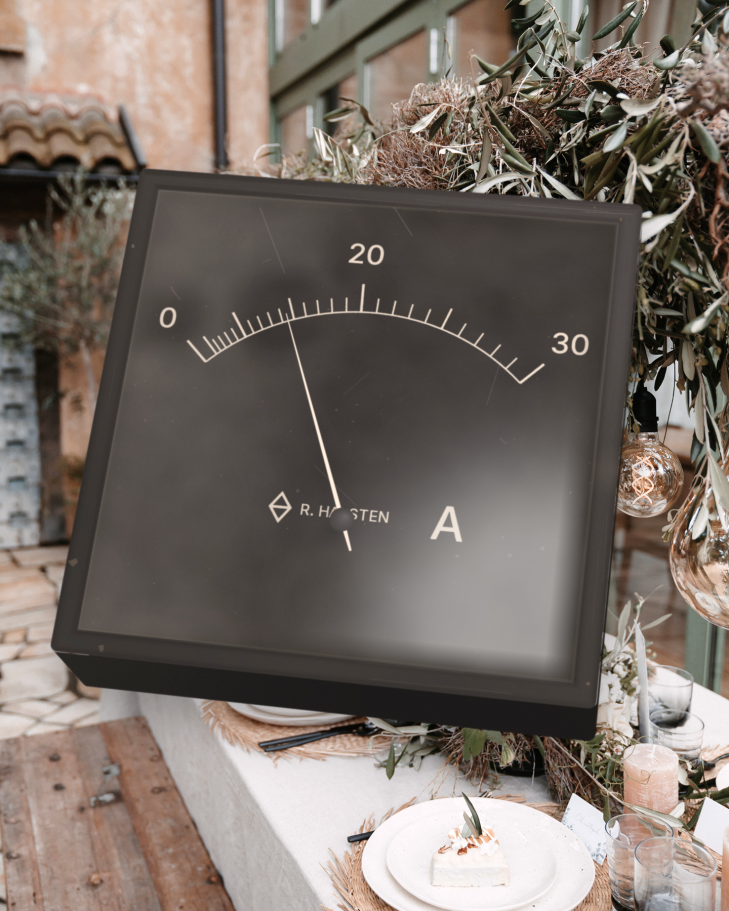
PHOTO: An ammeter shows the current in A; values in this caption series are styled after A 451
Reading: A 14.5
